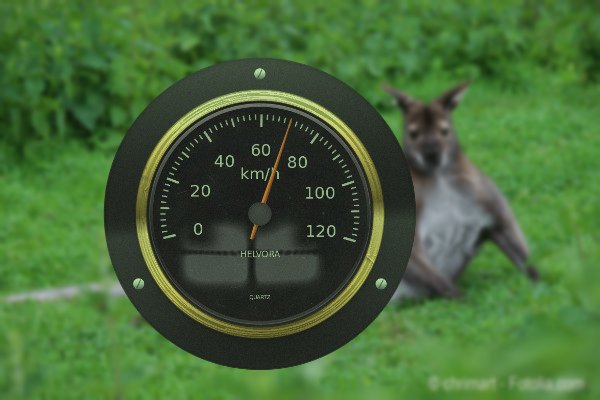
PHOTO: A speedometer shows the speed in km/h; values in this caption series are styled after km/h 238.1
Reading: km/h 70
